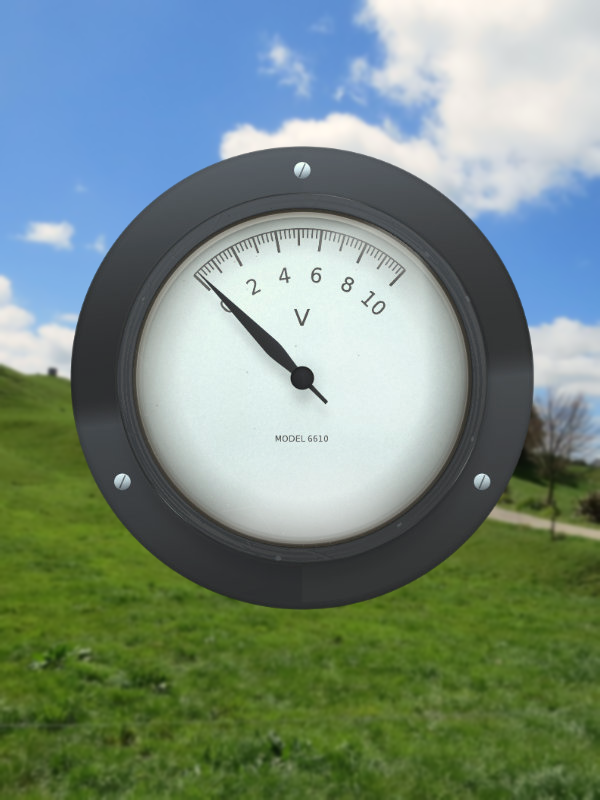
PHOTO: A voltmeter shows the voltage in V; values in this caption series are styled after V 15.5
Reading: V 0.2
